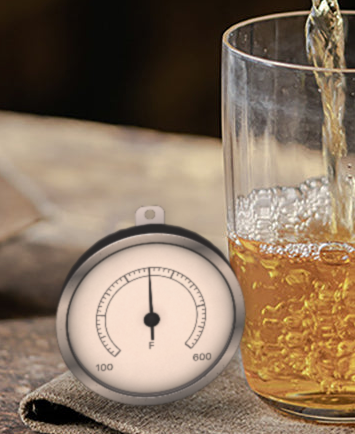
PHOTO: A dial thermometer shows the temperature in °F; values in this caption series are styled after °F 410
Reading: °F 350
